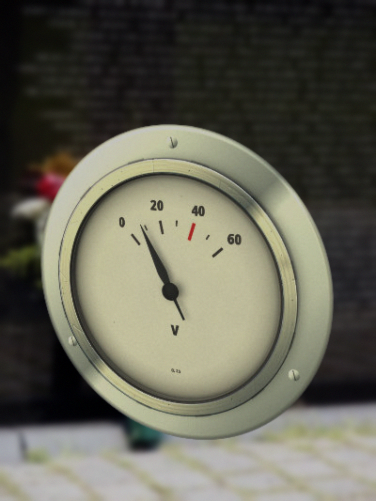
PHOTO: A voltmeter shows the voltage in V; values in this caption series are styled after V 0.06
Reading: V 10
